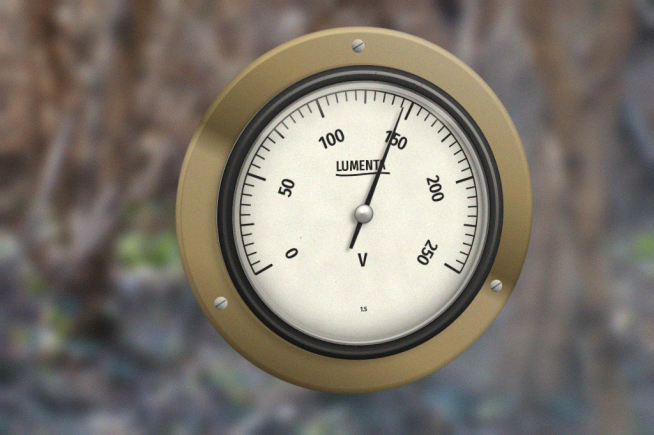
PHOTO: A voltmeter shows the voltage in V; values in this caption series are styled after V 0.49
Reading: V 145
